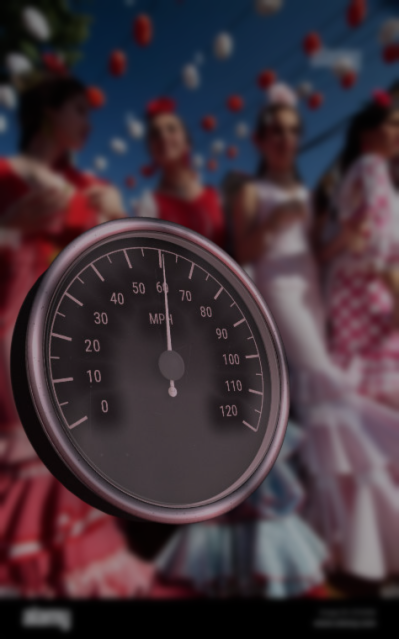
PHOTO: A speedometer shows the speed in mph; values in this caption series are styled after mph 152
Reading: mph 60
